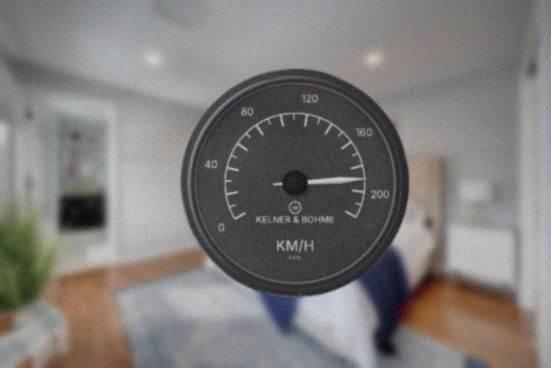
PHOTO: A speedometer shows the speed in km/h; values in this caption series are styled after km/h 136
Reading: km/h 190
